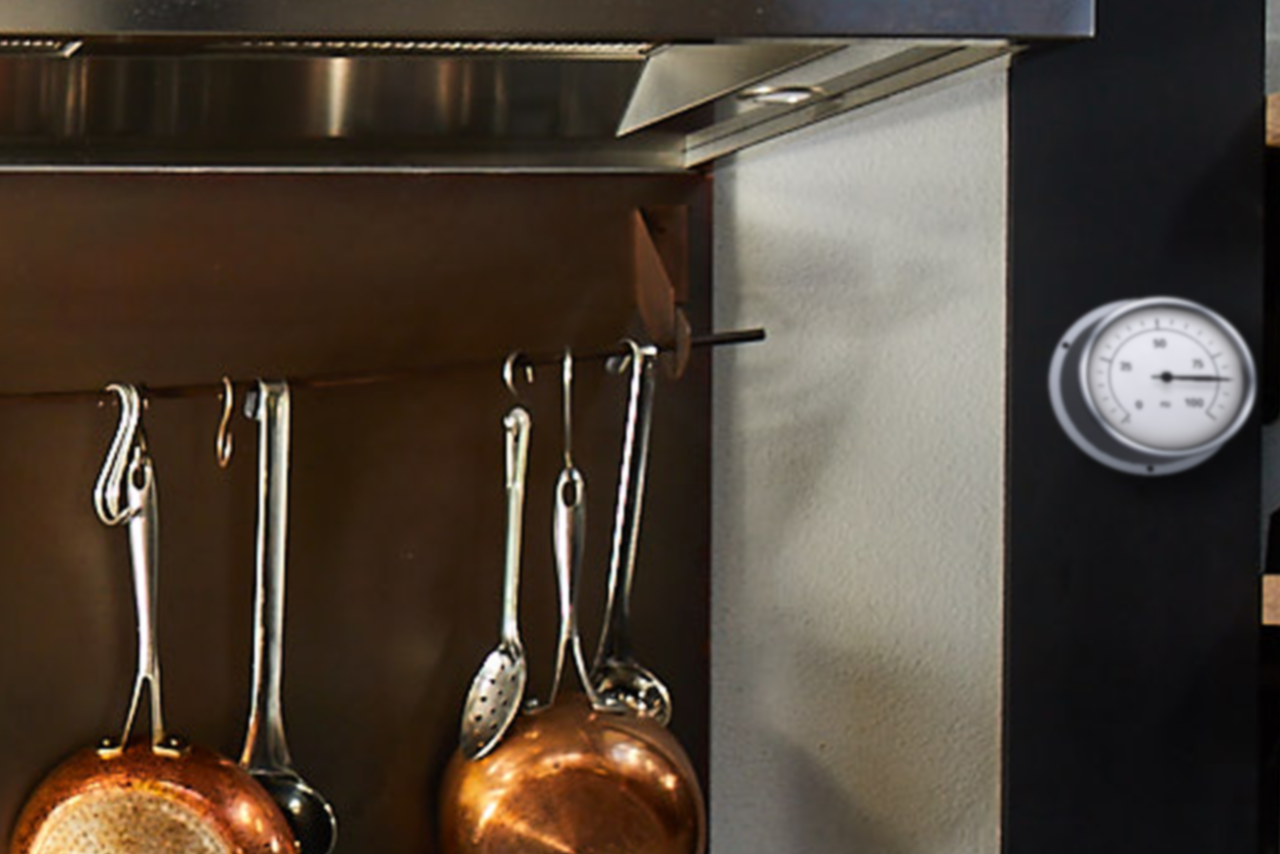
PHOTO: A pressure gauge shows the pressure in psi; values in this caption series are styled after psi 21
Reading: psi 85
